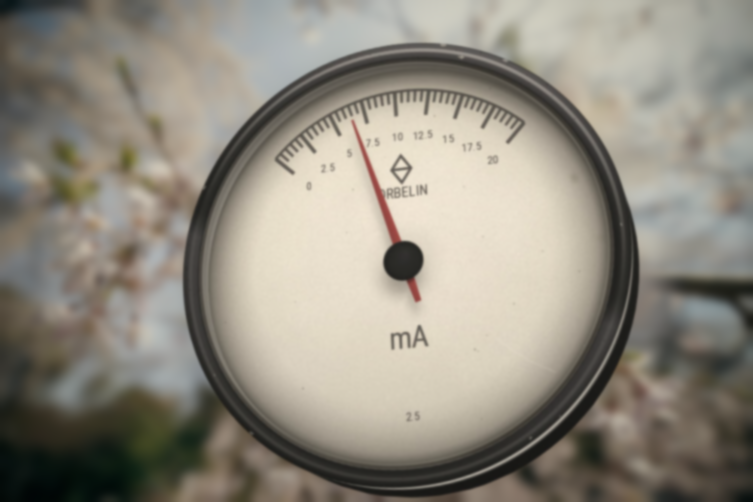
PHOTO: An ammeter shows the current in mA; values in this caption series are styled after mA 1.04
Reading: mA 6.5
